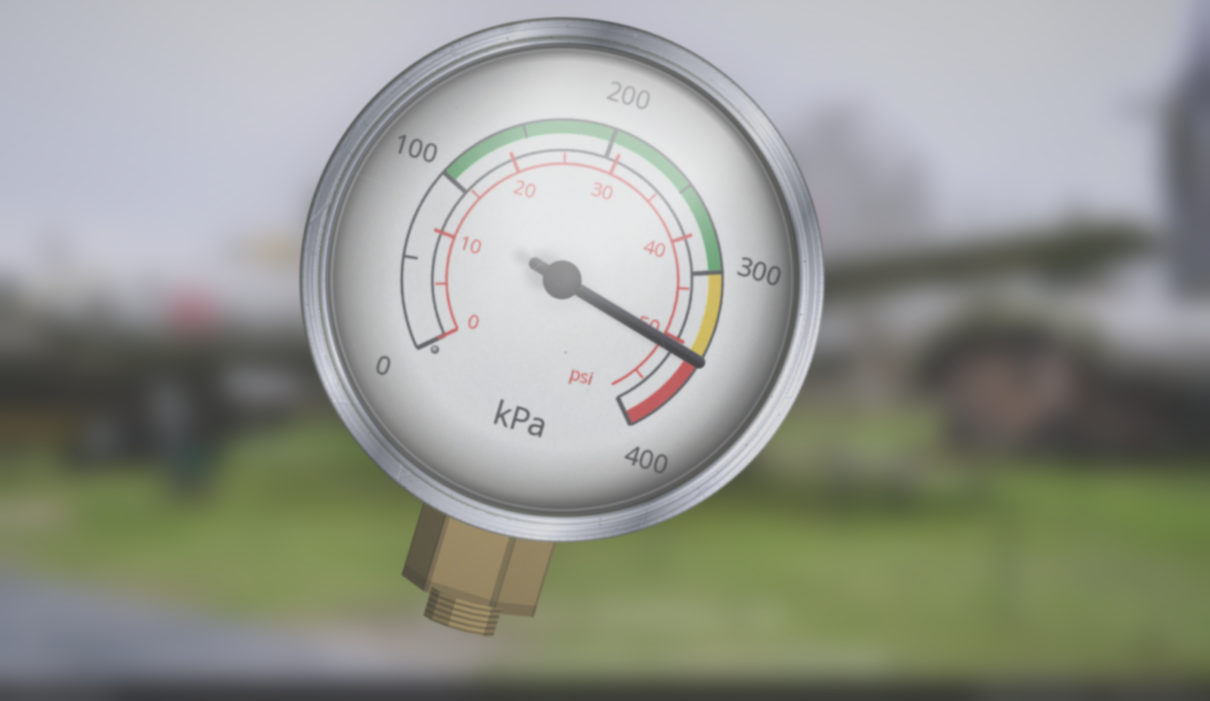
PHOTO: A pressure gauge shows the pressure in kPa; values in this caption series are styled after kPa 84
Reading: kPa 350
